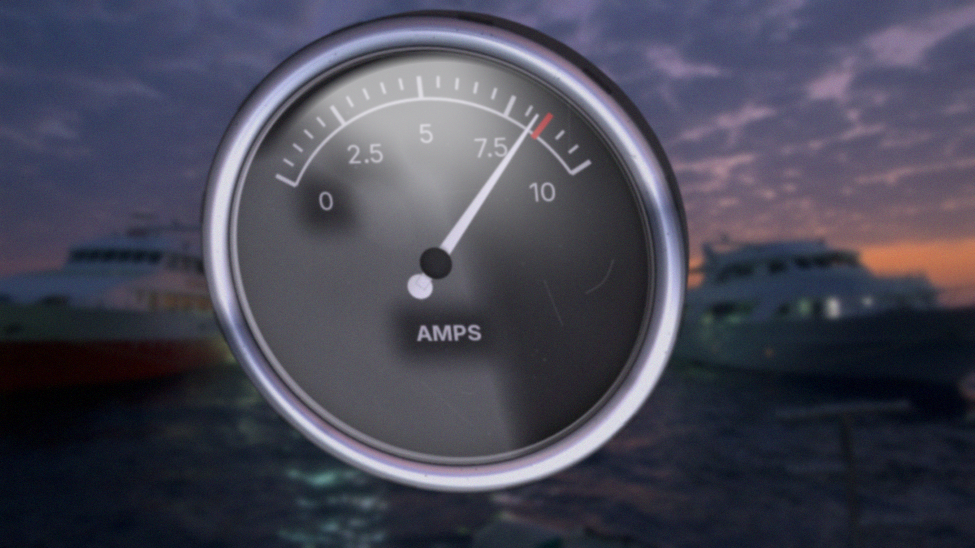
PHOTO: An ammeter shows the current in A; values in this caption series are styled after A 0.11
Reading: A 8.25
